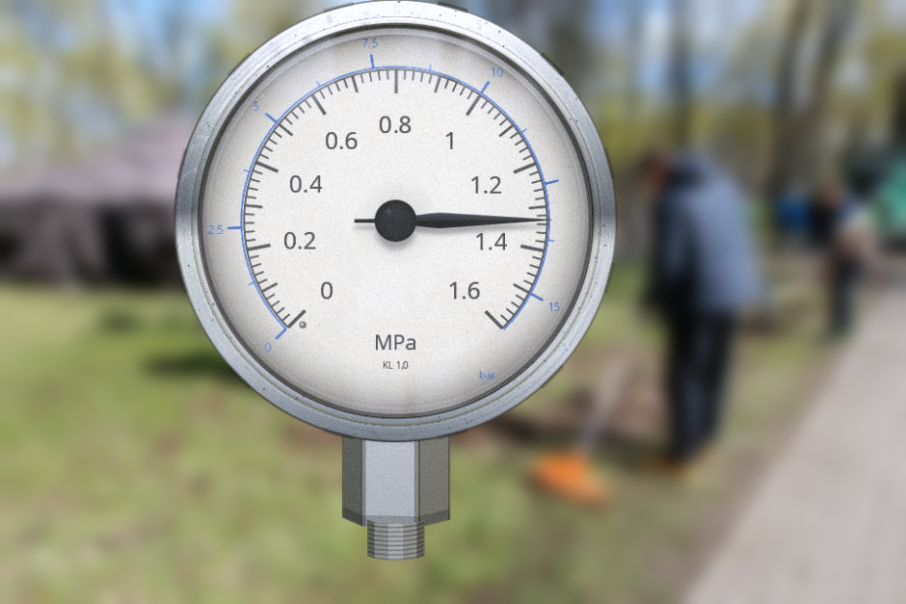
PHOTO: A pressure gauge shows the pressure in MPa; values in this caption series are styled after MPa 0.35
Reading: MPa 1.33
